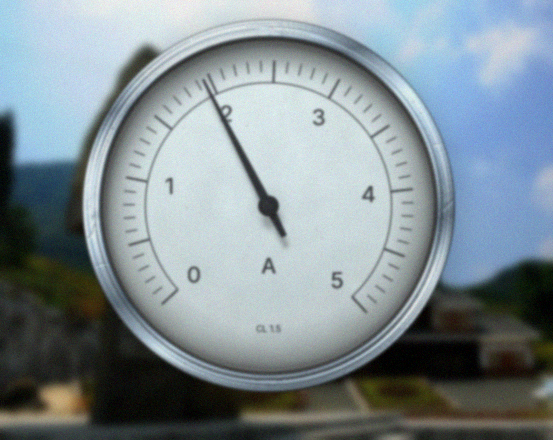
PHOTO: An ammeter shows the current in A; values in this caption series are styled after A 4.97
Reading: A 1.95
